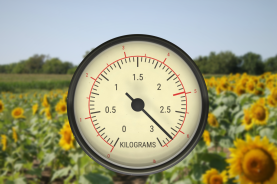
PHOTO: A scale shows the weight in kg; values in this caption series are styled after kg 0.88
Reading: kg 2.85
